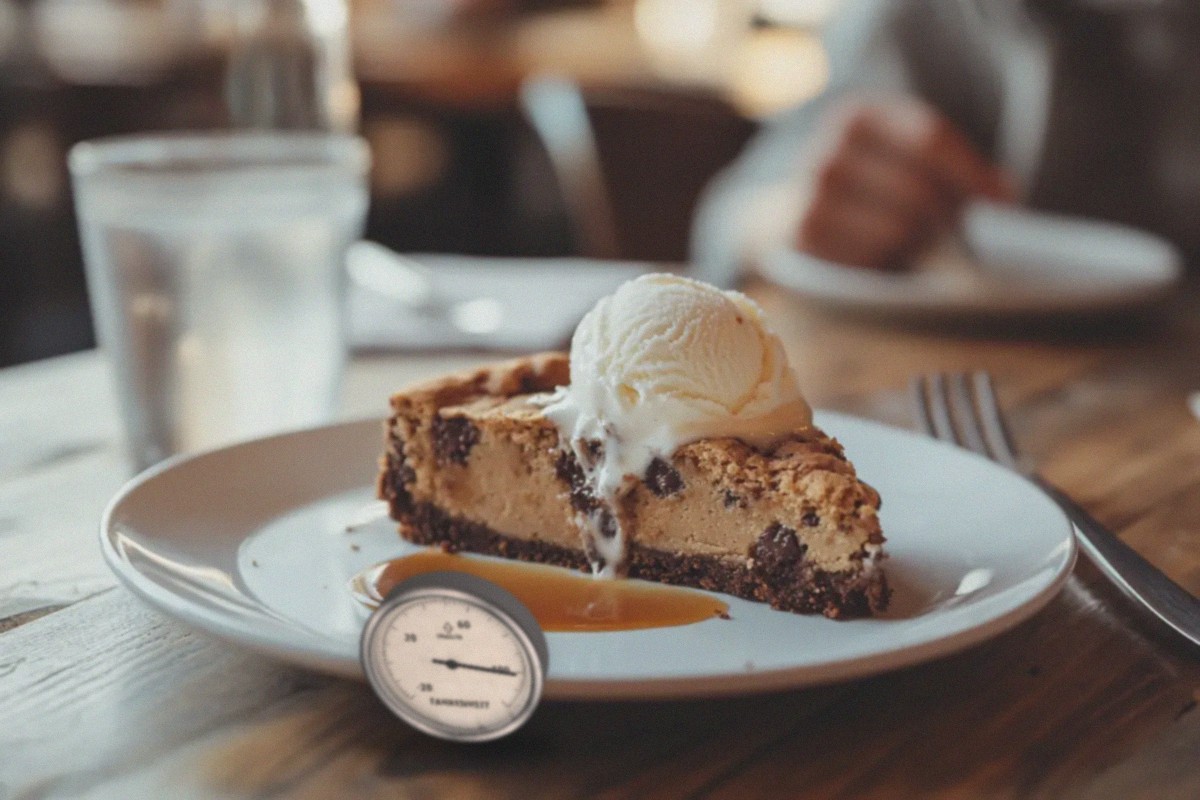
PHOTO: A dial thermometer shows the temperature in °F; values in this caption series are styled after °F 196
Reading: °F 100
